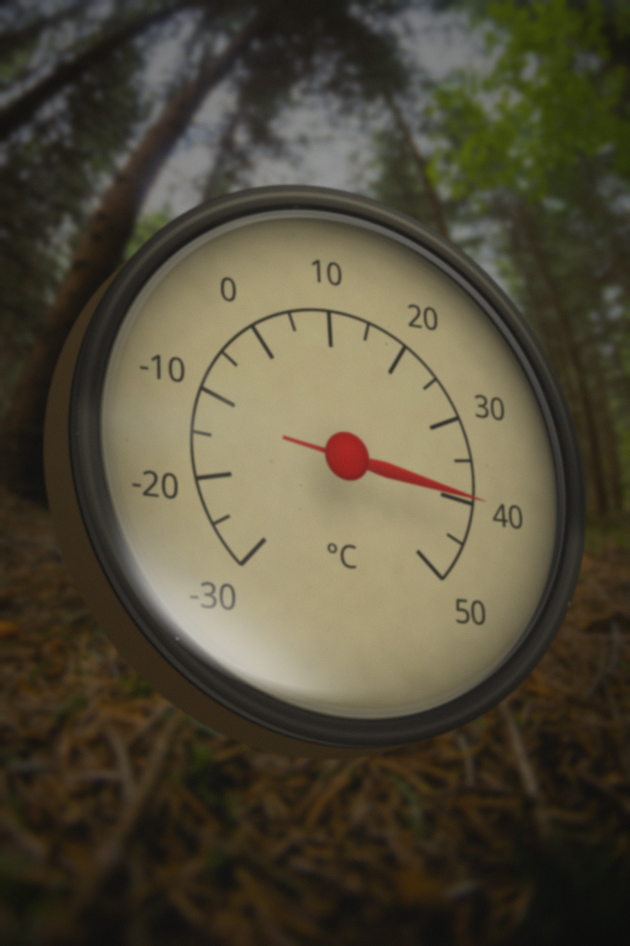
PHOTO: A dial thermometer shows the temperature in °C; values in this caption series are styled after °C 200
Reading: °C 40
